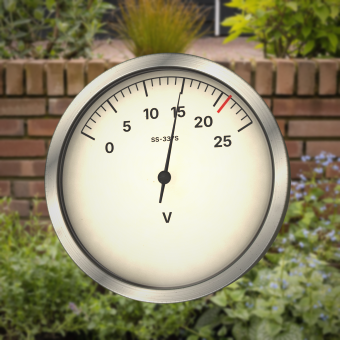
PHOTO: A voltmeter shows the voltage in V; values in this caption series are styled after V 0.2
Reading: V 15
